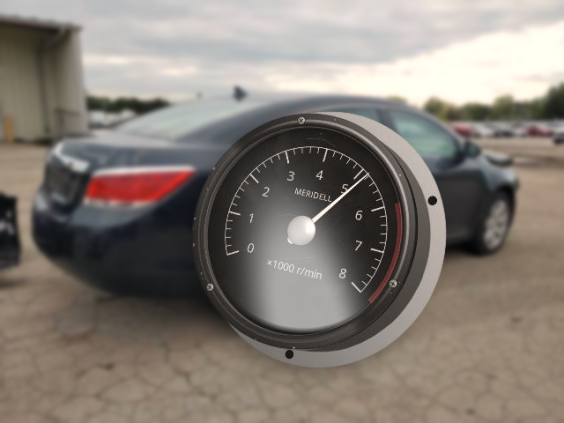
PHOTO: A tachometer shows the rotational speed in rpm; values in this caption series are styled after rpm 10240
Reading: rpm 5200
